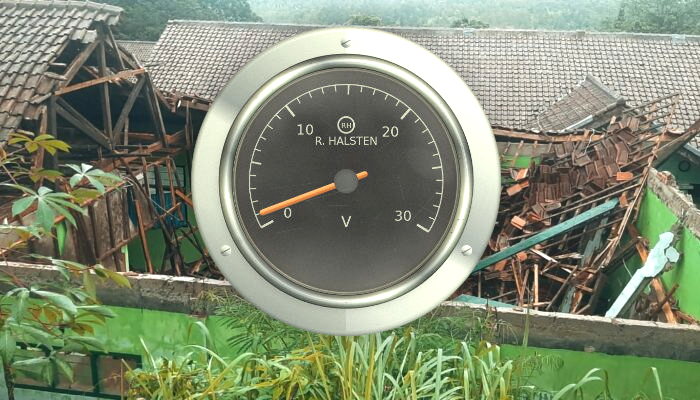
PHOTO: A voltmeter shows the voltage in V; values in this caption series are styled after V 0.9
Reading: V 1
